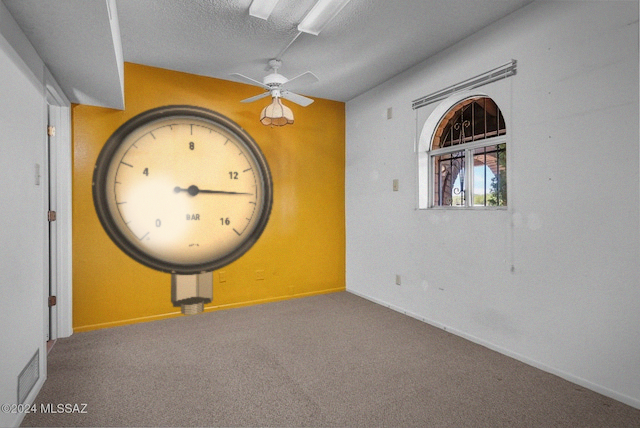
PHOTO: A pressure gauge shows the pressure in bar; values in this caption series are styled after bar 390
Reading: bar 13.5
